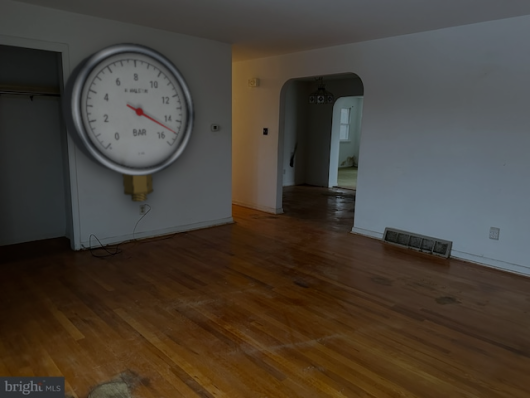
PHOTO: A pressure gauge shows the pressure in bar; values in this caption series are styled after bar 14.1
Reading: bar 15
